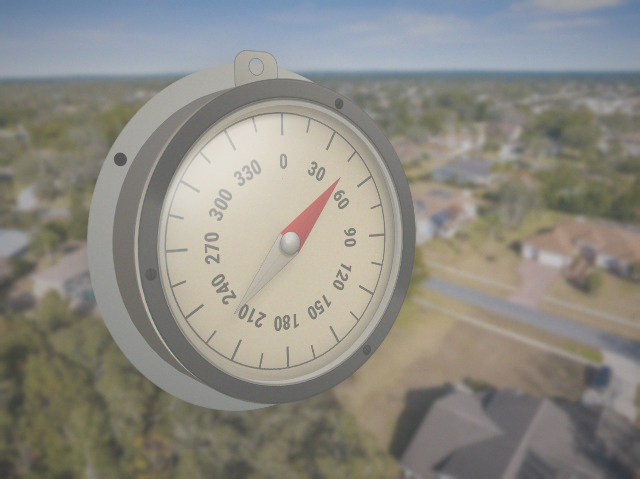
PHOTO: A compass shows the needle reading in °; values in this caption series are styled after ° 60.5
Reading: ° 45
